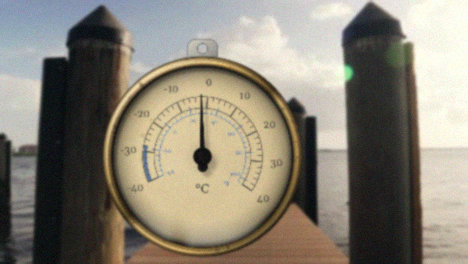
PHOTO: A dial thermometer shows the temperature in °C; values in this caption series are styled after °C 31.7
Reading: °C -2
